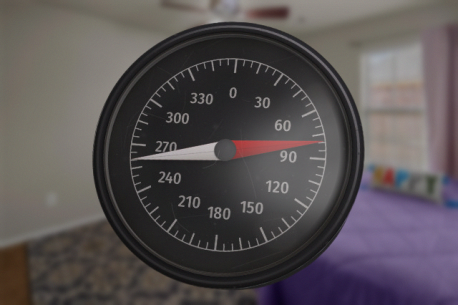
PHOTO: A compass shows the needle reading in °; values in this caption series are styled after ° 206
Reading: ° 80
